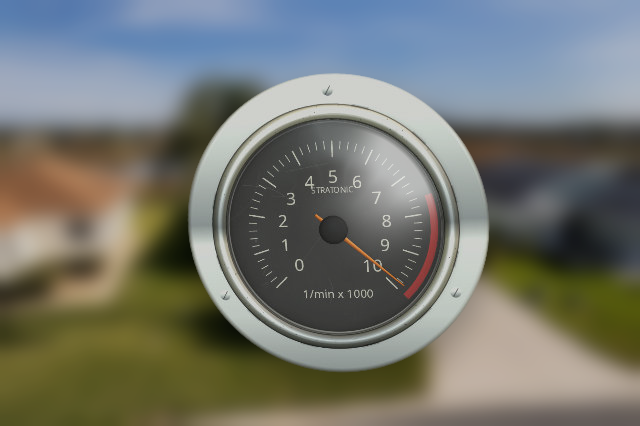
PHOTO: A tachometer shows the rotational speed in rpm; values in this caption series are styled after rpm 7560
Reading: rpm 9800
